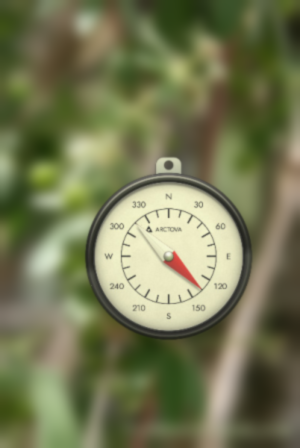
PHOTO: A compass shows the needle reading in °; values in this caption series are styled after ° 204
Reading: ° 135
